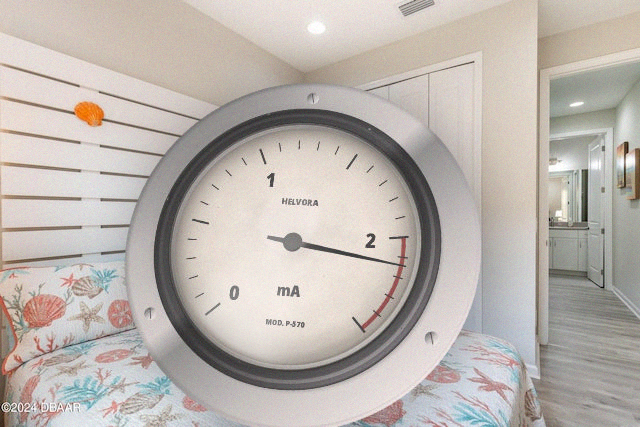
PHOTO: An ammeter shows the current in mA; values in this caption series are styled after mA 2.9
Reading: mA 2.15
